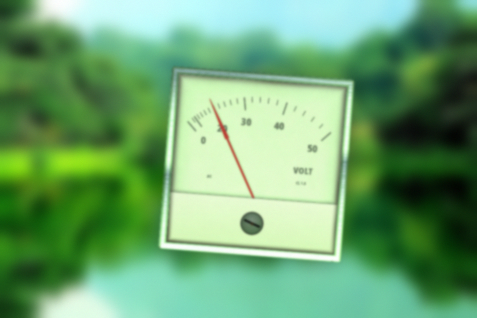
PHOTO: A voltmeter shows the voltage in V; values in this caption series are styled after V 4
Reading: V 20
